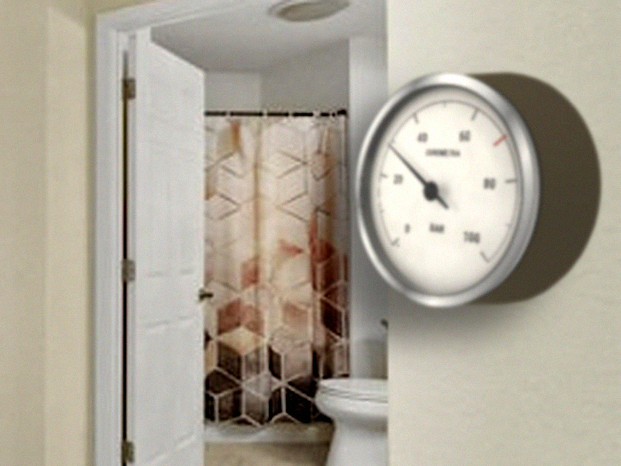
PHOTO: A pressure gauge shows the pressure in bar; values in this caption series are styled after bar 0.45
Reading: bar 30
